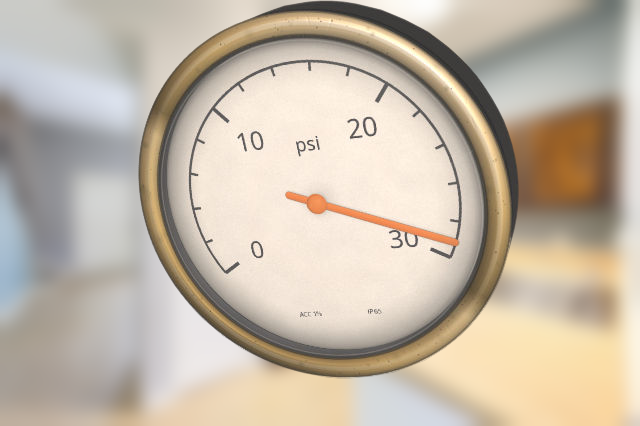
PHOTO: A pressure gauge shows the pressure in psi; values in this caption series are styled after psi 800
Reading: psi 29
